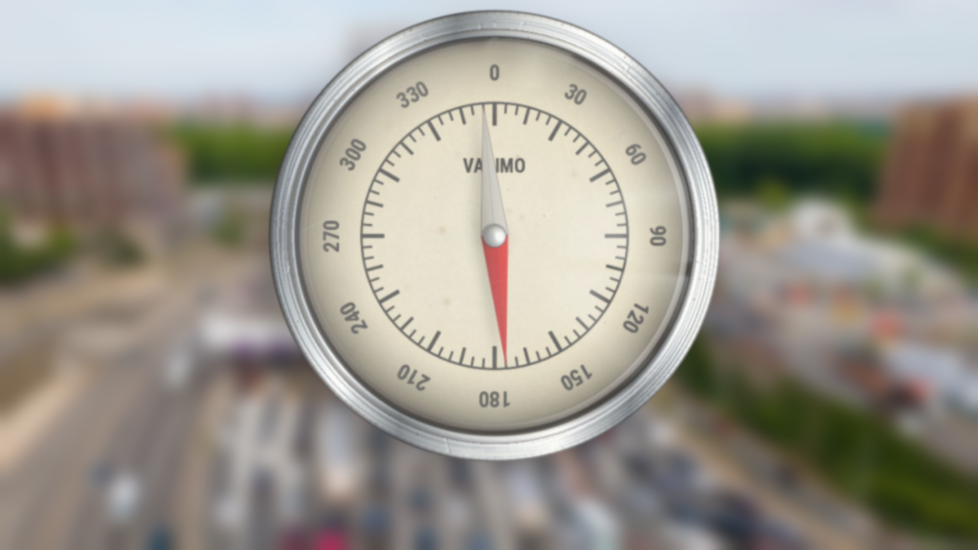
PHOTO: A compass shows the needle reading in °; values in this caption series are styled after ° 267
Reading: ° 175
